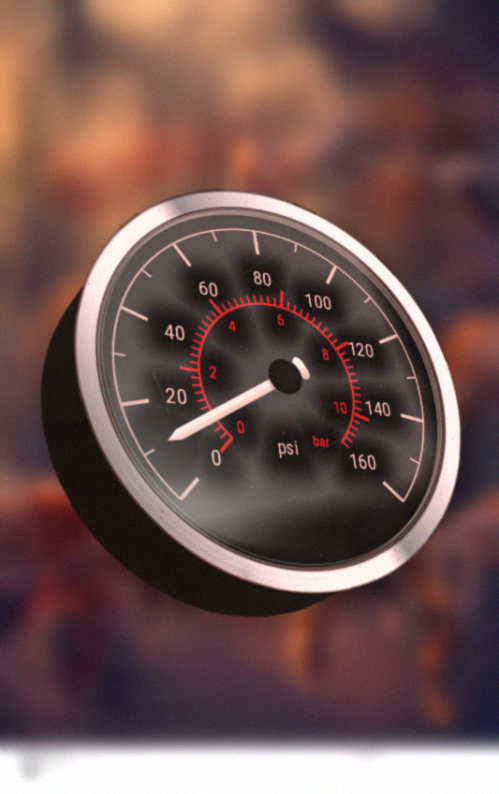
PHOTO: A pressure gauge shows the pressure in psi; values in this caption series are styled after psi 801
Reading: psi 10
